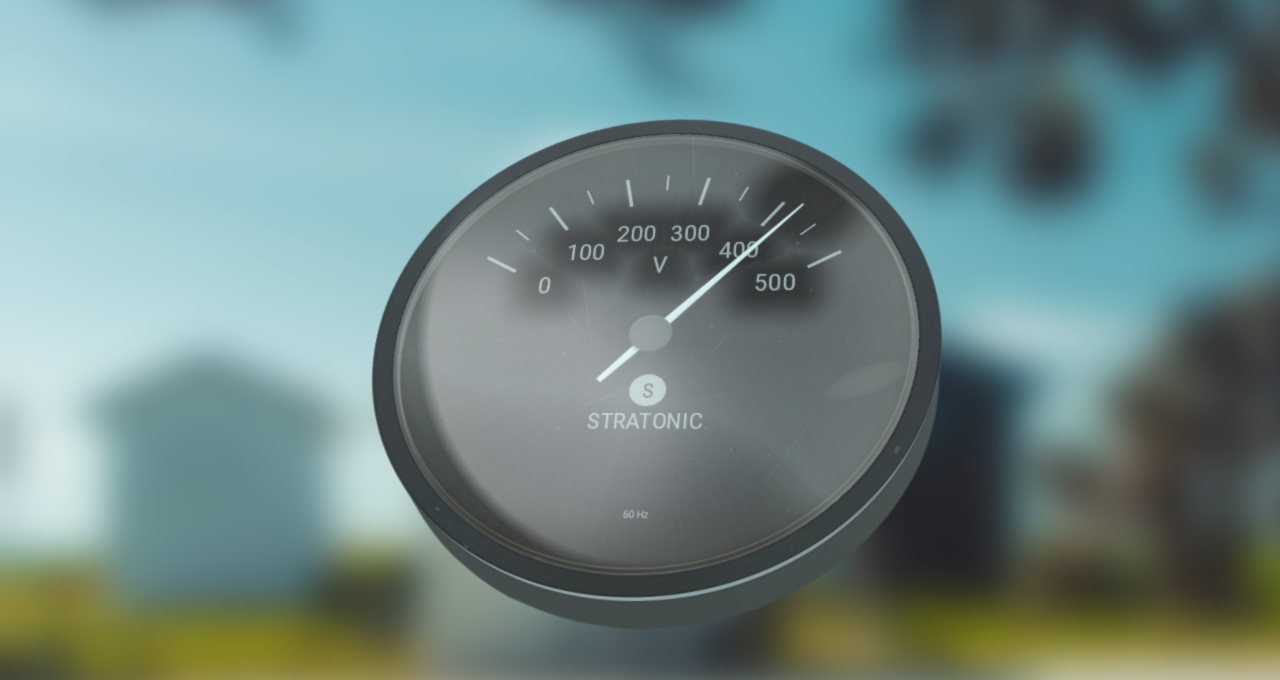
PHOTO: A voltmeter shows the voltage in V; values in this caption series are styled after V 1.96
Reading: V 425
